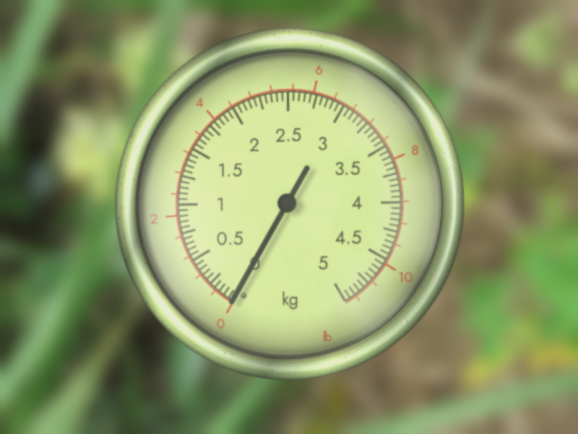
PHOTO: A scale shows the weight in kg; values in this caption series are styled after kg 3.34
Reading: kg 0
